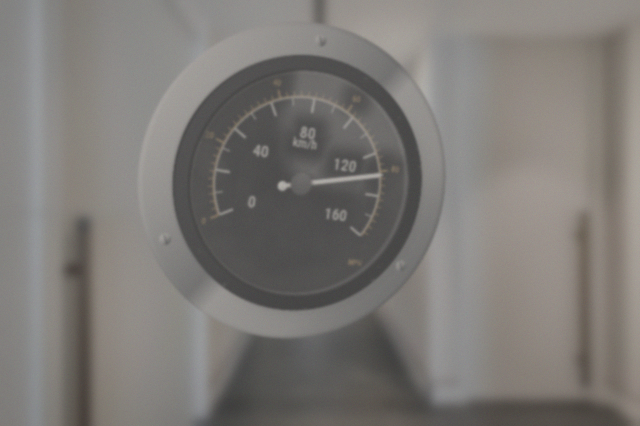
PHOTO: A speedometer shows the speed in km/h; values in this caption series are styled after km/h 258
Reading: km/h 130
